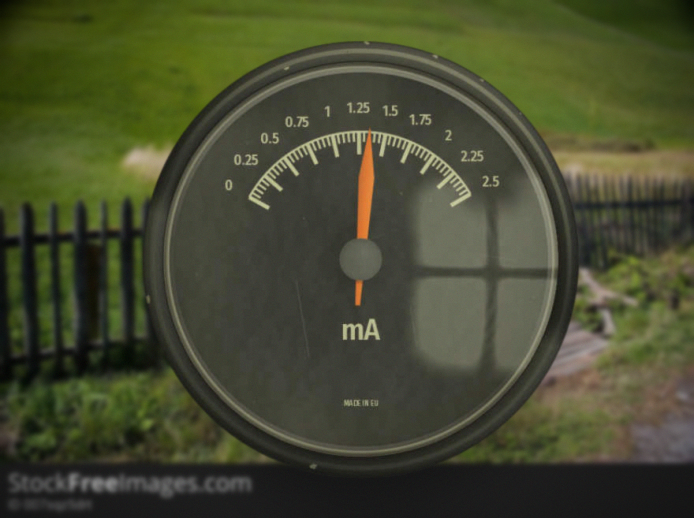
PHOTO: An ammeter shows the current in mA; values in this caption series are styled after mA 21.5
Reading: mA 1.35
